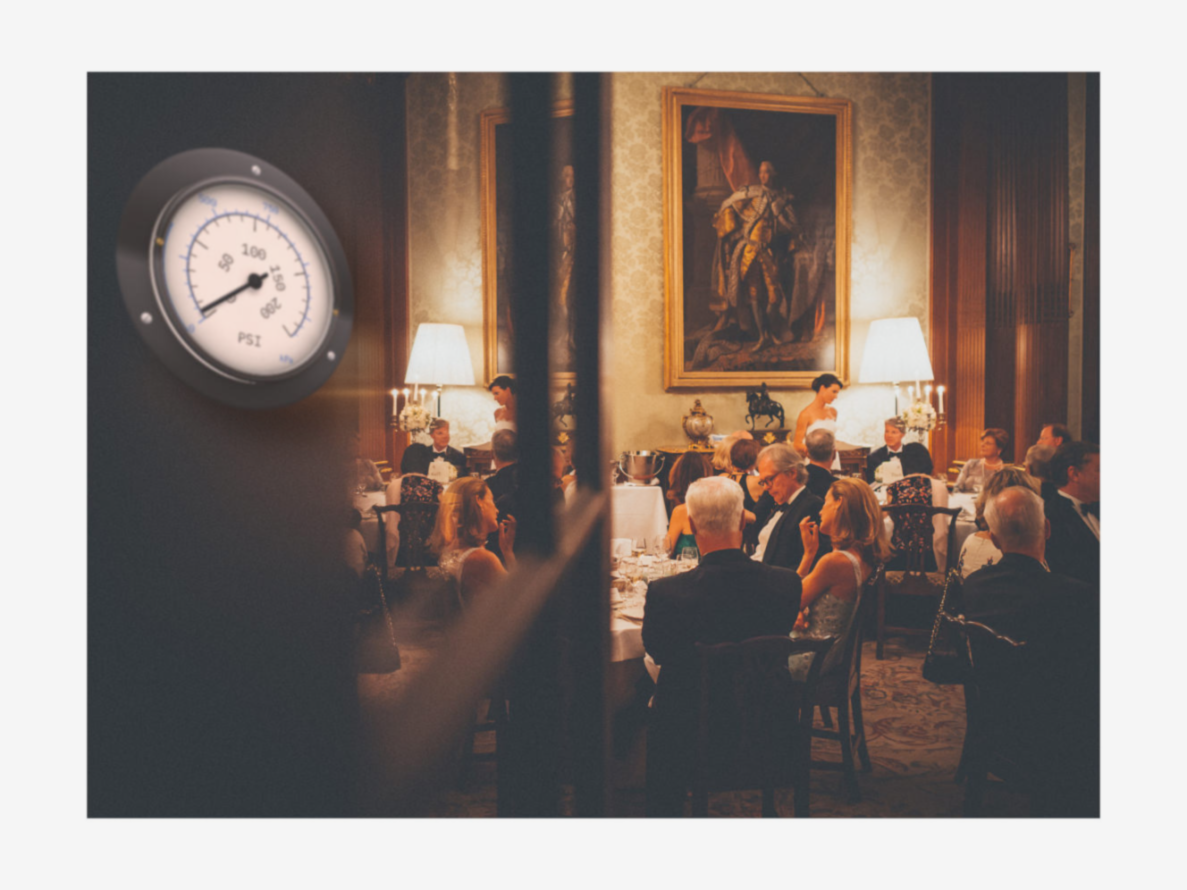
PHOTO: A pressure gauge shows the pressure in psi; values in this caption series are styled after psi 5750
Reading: psi 5
